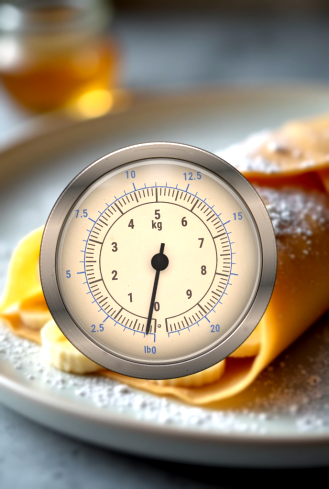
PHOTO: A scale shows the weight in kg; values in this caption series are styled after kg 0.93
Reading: kg 0.2
